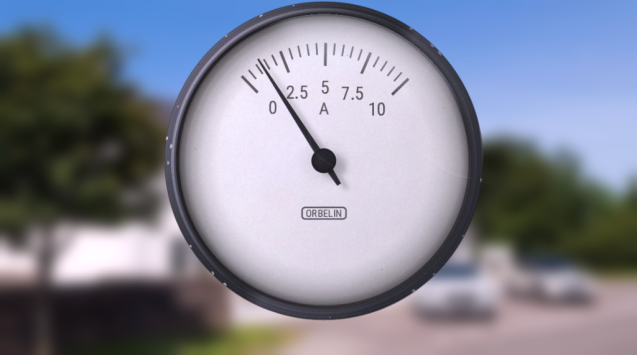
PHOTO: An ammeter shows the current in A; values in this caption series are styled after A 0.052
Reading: A 1.25
